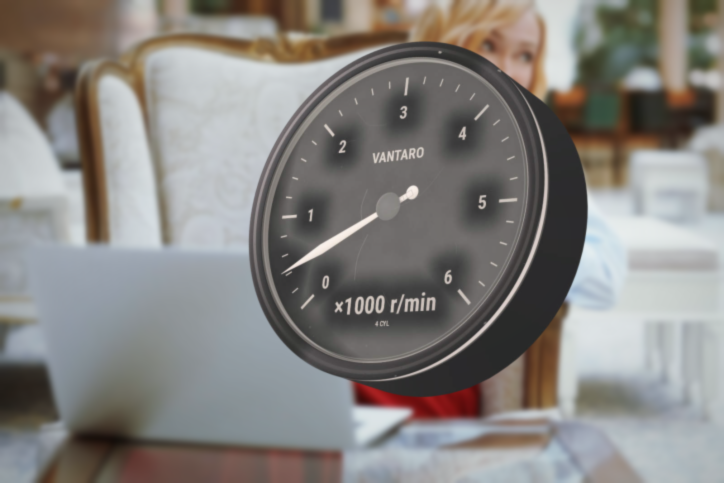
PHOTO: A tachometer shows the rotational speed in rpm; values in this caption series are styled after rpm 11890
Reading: rpm 400
